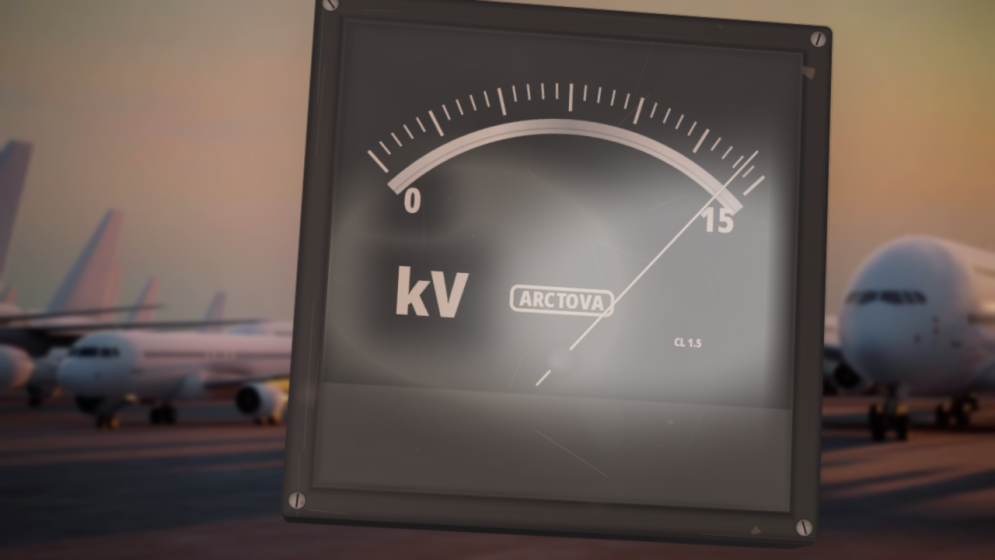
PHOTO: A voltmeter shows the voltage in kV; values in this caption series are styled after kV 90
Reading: kV 14.25
